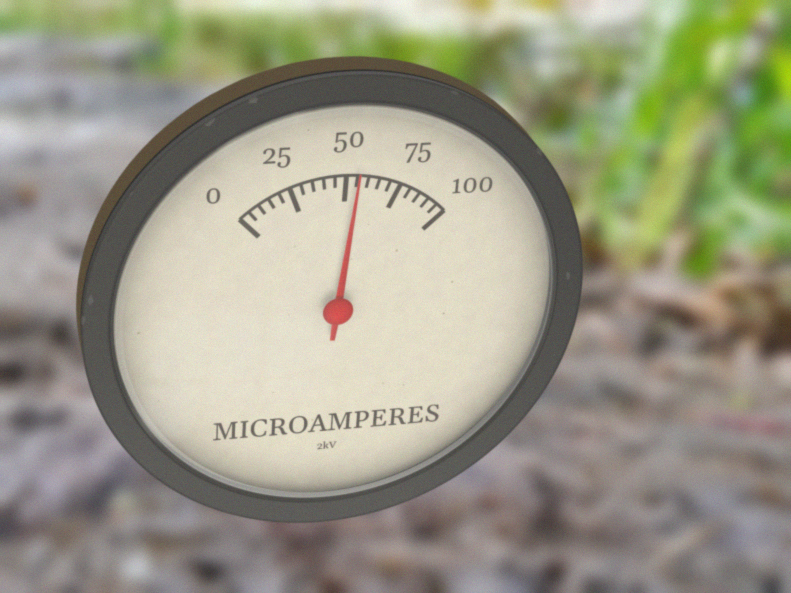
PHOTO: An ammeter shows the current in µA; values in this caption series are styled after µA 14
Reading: µA 55
